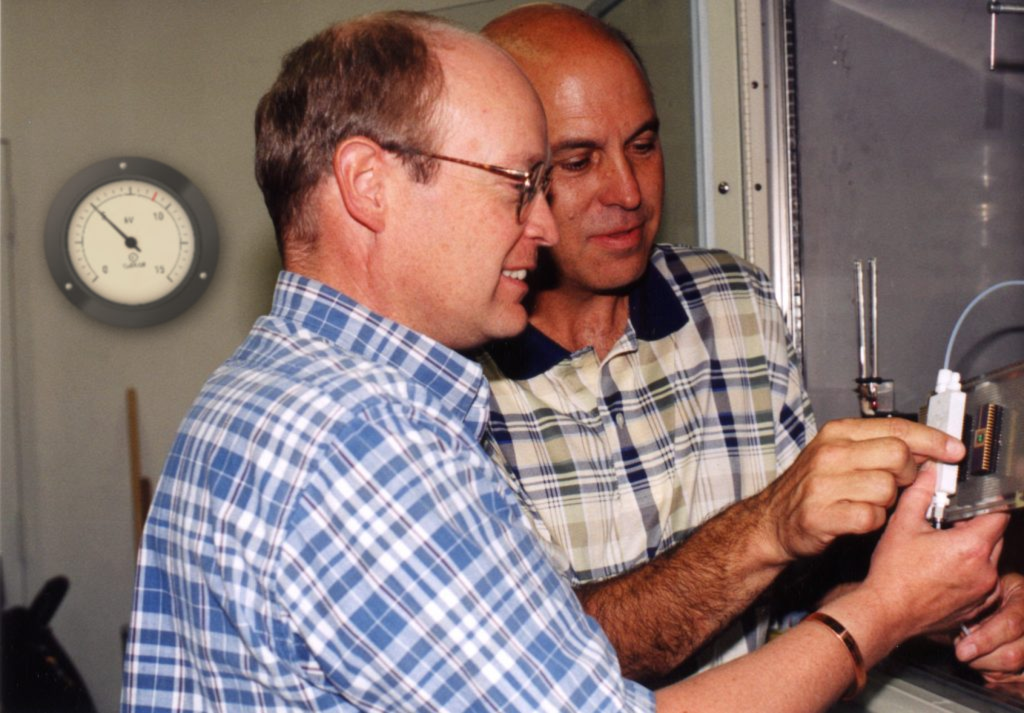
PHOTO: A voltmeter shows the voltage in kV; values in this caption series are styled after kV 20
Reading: kV 5
